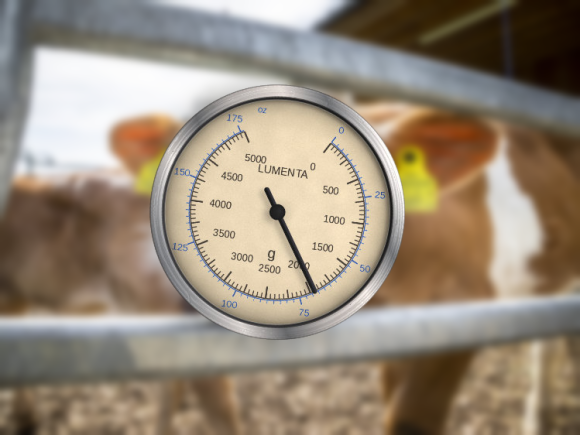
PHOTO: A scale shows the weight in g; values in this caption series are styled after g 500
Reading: g 1950
